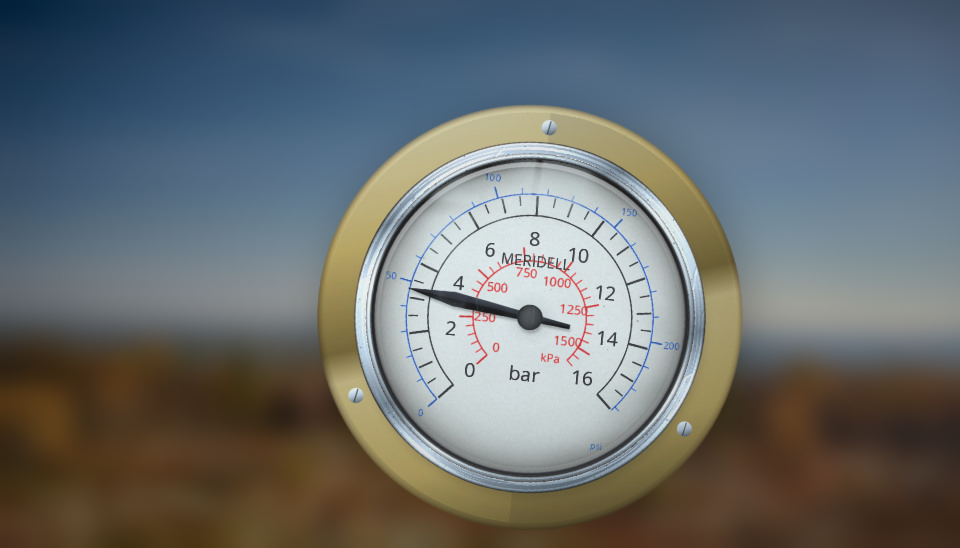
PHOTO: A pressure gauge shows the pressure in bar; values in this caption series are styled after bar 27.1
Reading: bar 3.25
